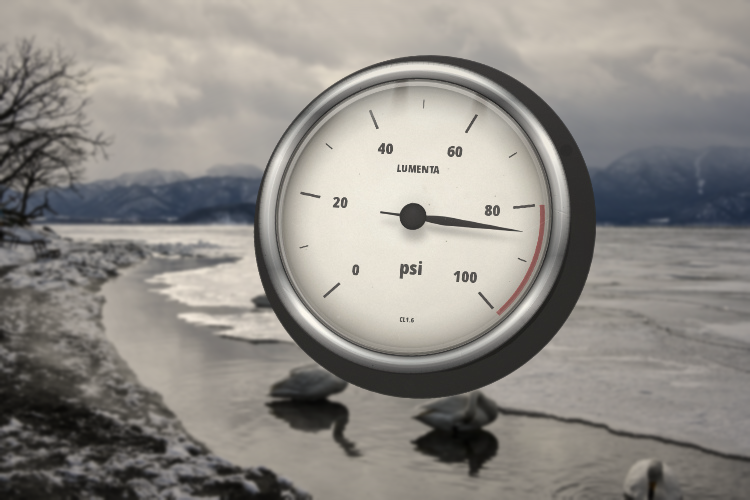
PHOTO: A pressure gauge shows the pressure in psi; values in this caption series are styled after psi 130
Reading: psi 85
